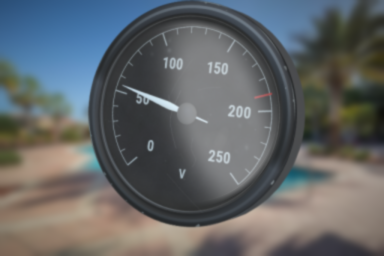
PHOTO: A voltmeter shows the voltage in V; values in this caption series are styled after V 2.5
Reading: V 55
